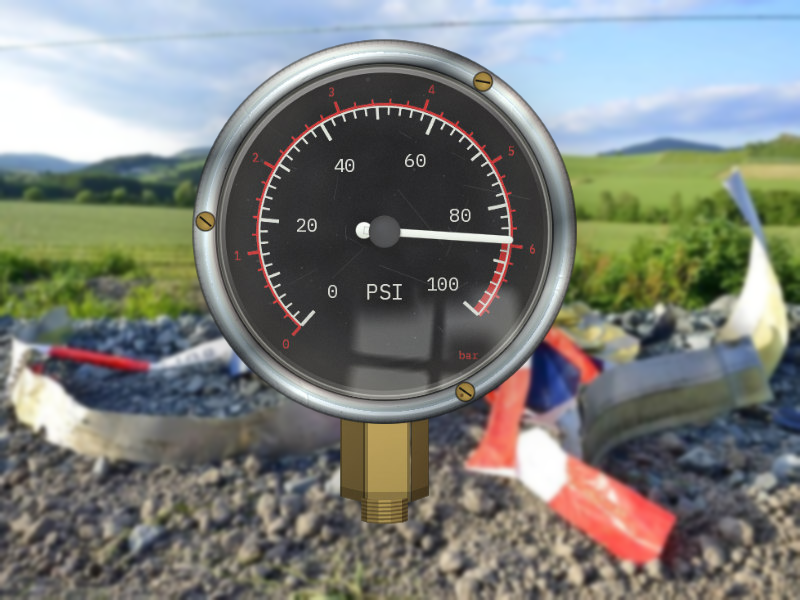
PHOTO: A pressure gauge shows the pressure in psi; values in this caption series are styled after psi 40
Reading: psi 86
